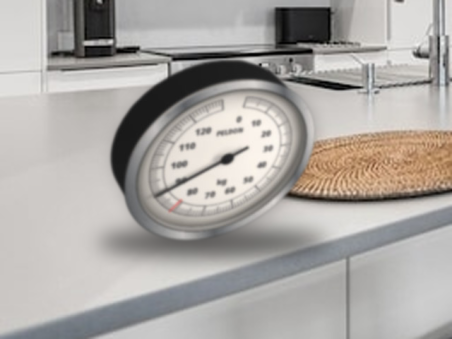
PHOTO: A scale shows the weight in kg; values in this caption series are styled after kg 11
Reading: kg 90
